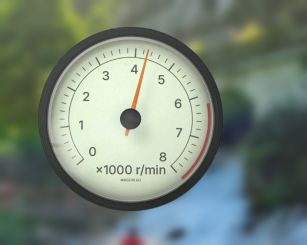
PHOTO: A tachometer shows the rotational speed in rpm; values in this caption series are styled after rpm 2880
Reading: rpm 4300
